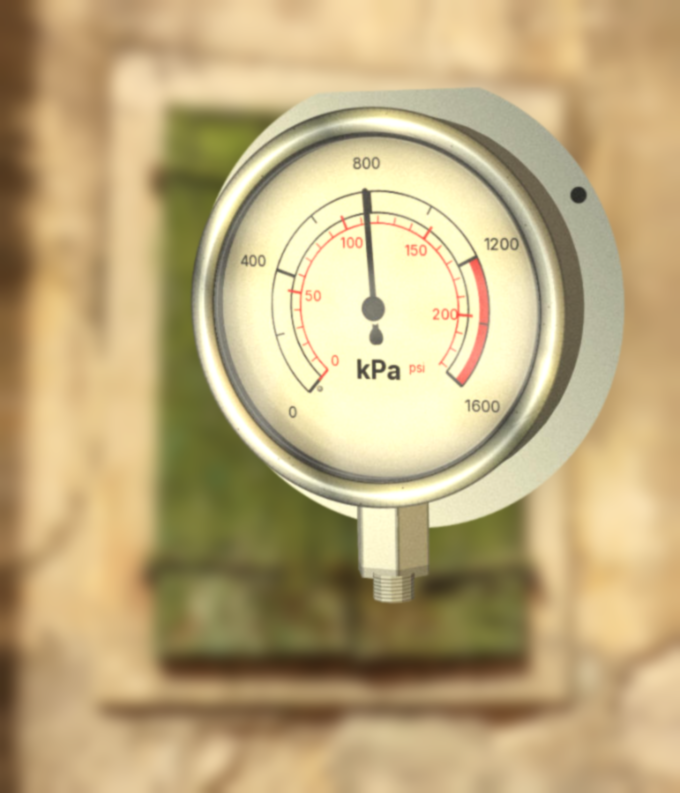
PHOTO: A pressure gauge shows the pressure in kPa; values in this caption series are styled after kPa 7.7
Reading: kPa 800
